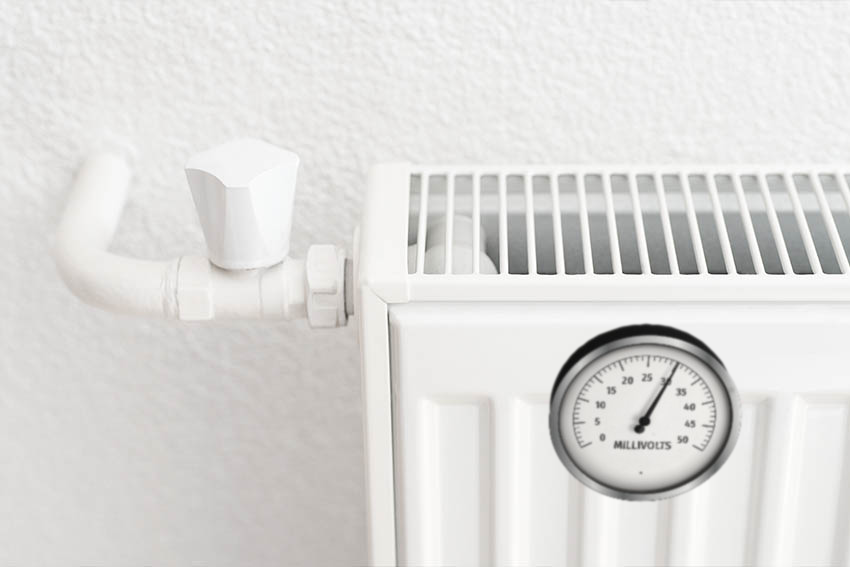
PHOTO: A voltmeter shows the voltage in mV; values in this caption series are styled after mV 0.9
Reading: mV 30
